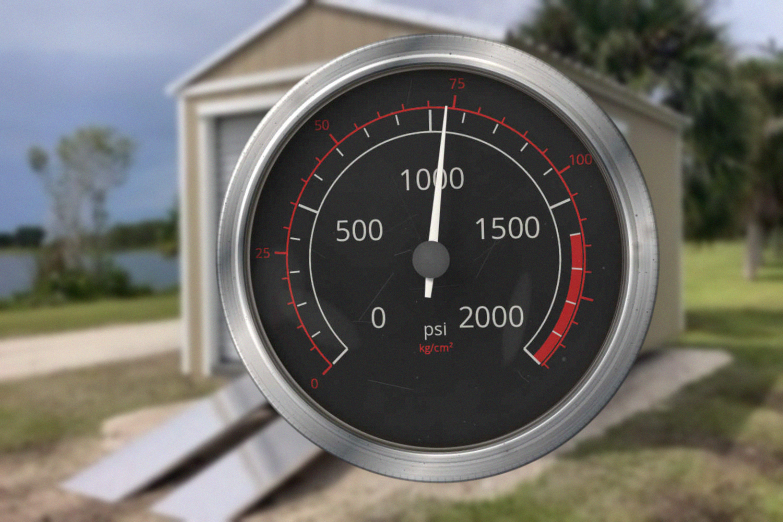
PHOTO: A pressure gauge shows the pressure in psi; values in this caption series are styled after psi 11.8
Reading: psi 1050
